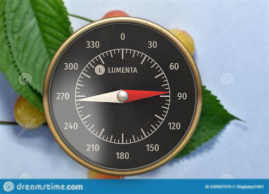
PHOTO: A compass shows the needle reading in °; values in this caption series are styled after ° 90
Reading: ° 85
